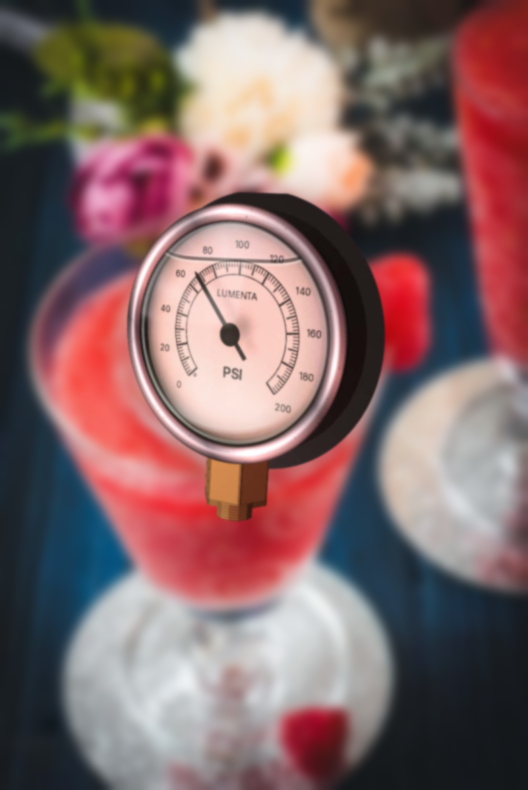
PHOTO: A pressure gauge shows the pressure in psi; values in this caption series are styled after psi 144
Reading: psi 70
